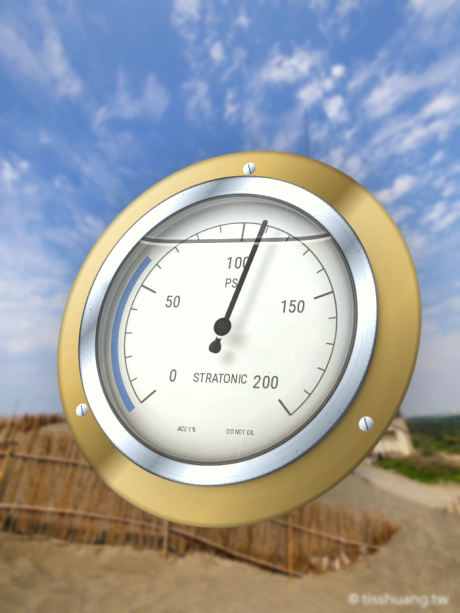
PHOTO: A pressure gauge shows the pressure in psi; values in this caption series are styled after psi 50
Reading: psi 110
